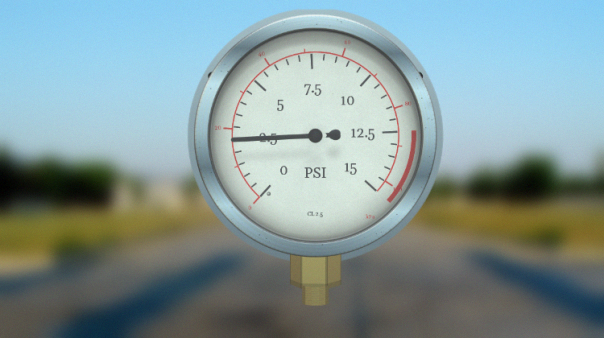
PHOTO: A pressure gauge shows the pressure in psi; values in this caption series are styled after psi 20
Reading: psi 2.5
